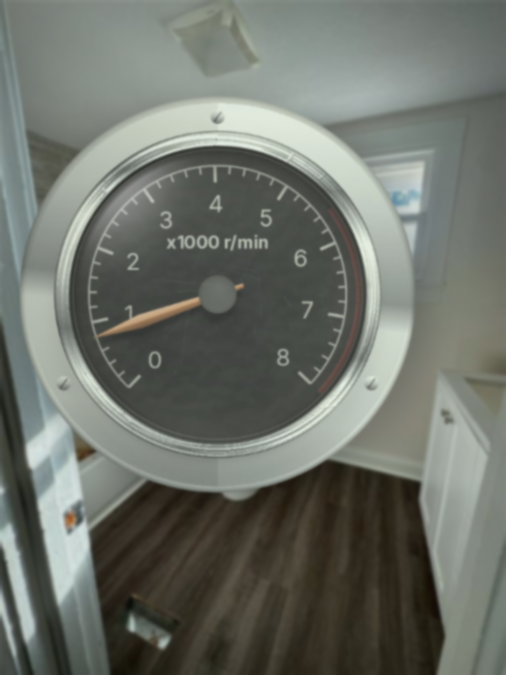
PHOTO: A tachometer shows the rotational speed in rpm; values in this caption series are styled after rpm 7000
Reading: rpm 800
